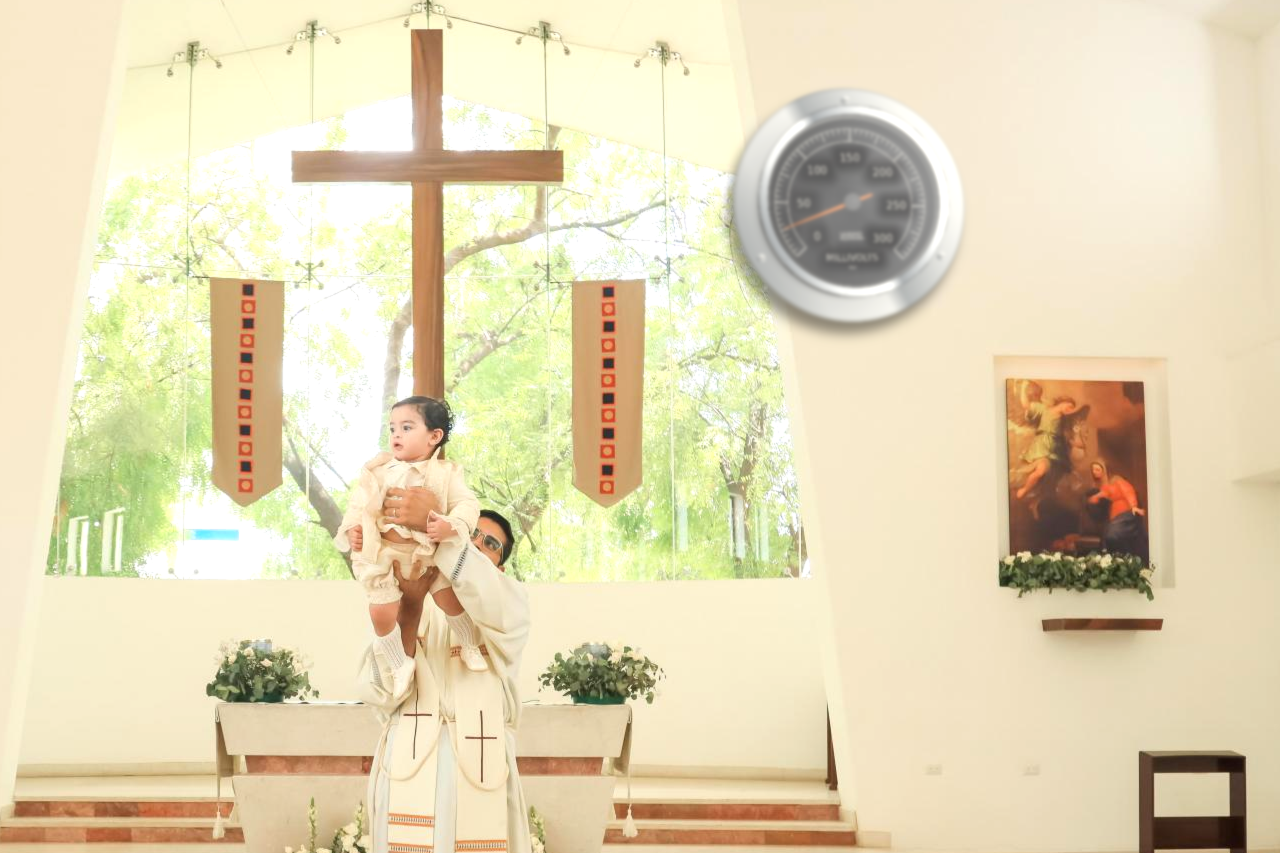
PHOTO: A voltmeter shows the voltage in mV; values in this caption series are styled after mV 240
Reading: mV 25
